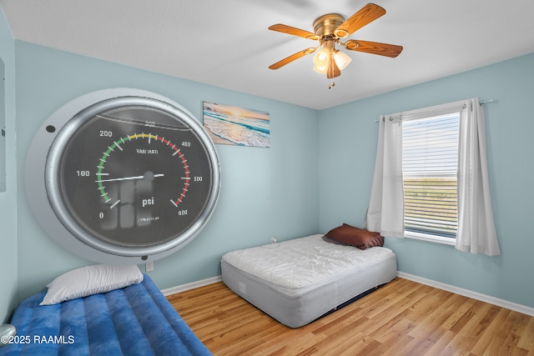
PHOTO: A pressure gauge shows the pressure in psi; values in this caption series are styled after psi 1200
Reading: psi 80
